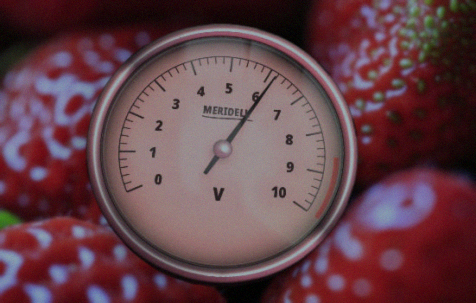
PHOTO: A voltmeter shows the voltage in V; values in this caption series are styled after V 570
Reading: V 6.2
